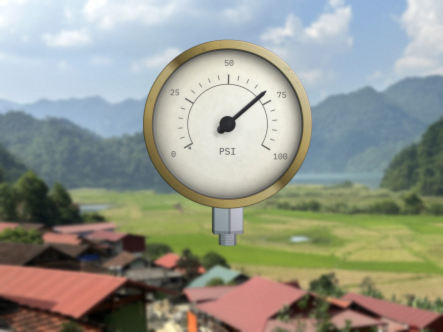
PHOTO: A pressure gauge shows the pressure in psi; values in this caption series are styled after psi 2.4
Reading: psi 70
